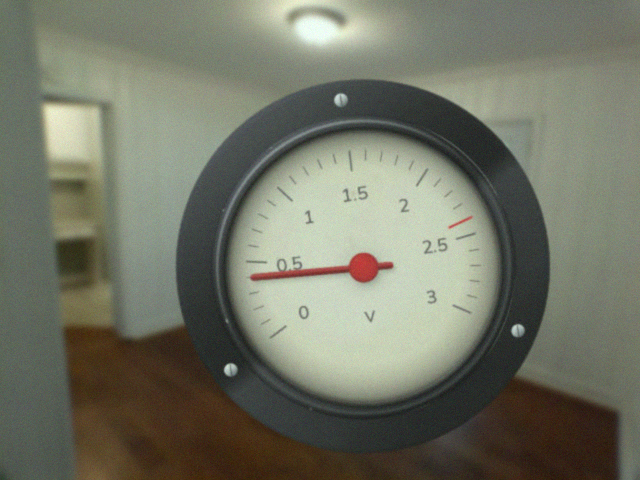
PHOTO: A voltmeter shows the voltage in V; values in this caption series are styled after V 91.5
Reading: V 0.4
